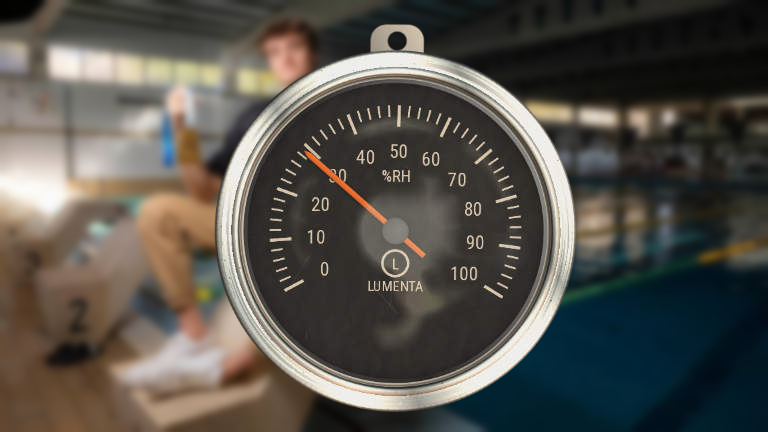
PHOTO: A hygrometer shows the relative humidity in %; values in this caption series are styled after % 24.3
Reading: % 29
